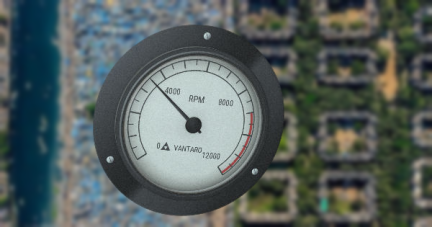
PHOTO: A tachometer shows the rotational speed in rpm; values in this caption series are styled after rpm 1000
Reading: rpm 3500
